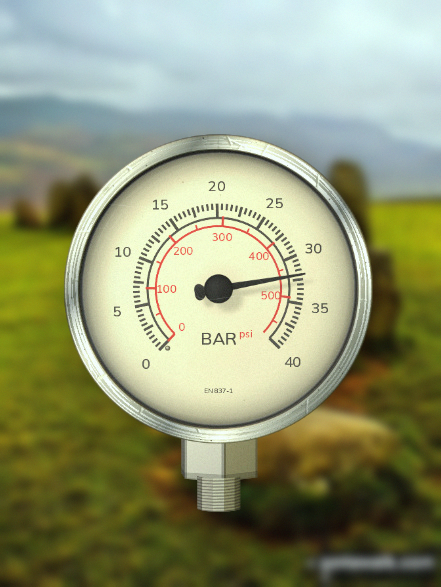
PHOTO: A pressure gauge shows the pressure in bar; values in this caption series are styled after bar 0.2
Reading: bar 32
